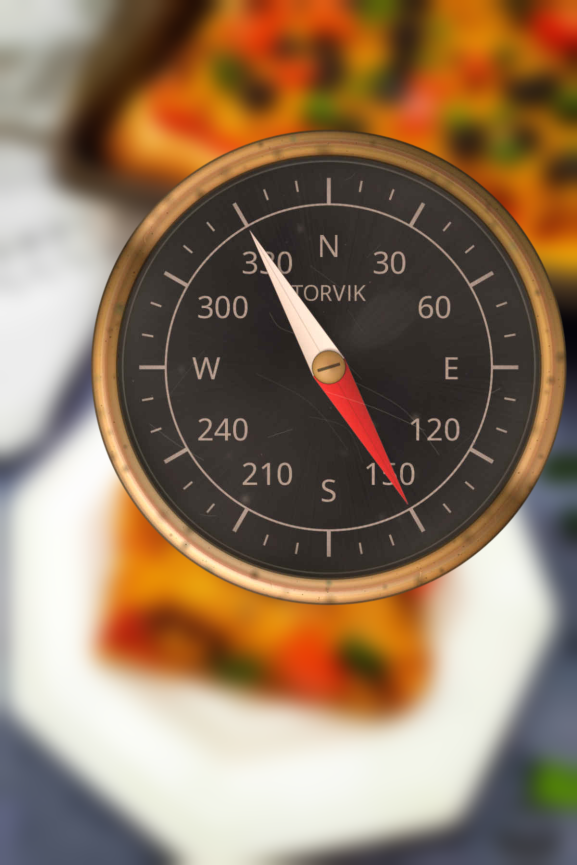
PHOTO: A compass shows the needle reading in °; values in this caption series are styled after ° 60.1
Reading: ° 150
